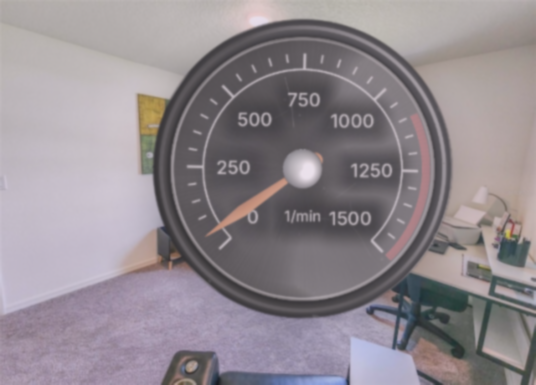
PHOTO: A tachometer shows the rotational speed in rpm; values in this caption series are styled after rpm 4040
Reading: rpm 50
